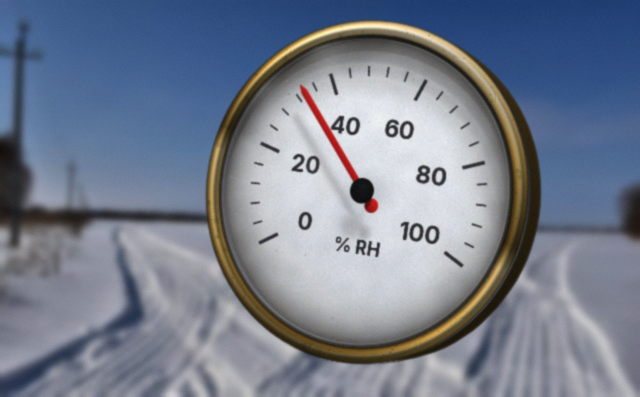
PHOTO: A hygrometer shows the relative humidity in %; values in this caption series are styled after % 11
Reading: % 34
